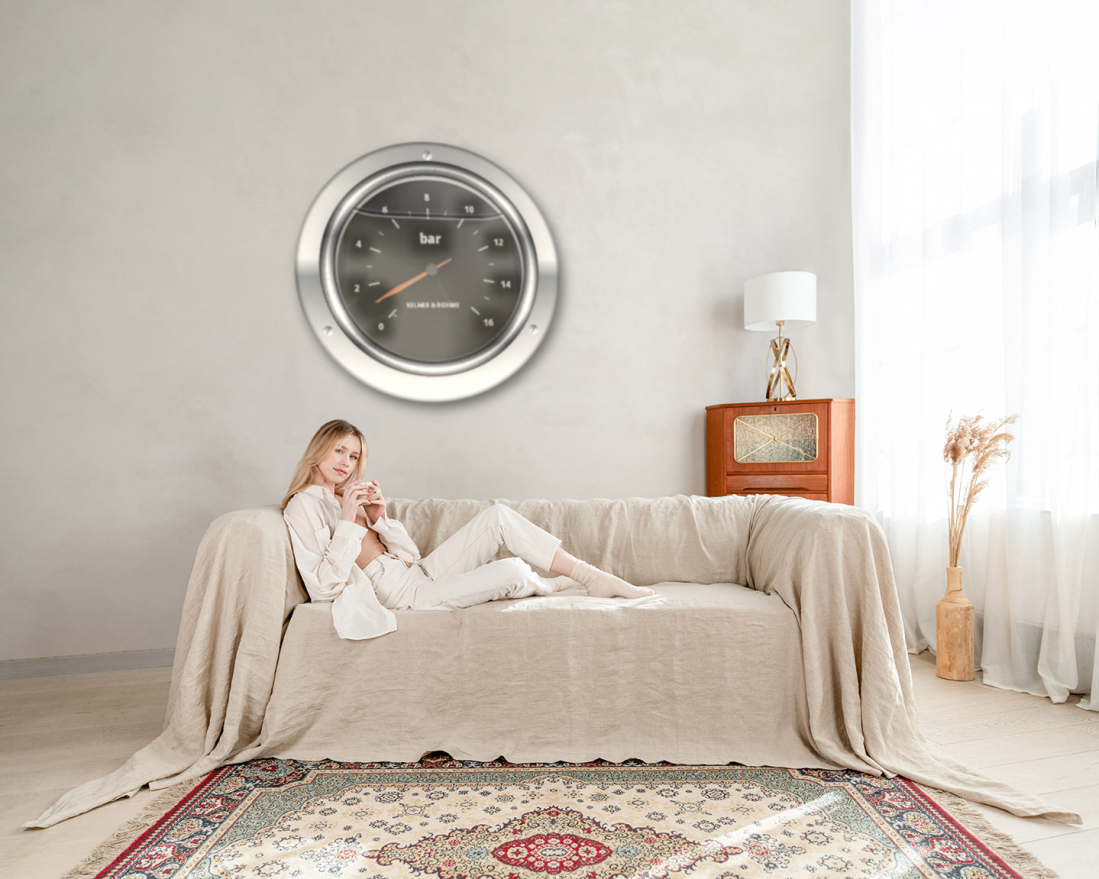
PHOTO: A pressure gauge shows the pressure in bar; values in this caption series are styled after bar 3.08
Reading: bar 1
